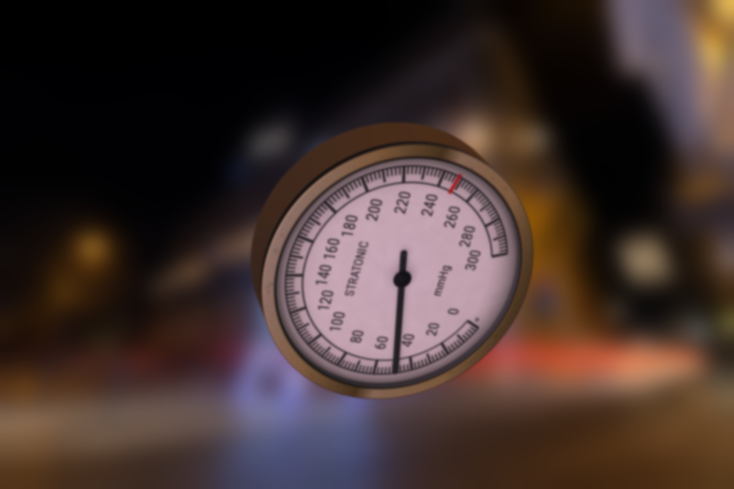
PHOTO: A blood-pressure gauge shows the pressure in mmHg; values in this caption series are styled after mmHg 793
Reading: mmHg 50
